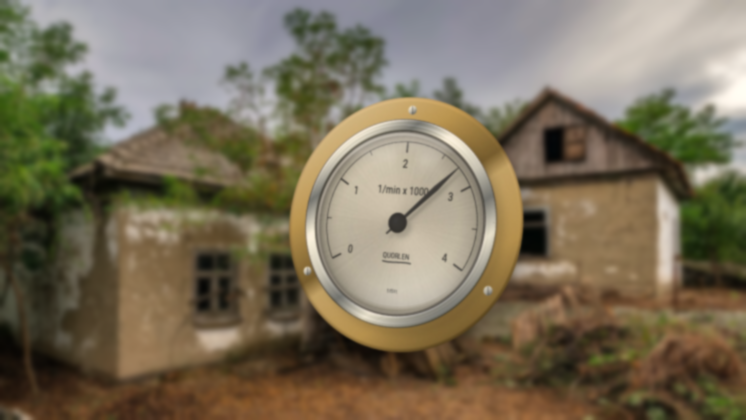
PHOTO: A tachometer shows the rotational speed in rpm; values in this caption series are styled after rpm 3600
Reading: rpm 2750
